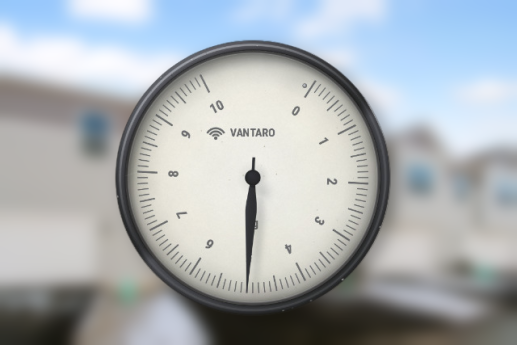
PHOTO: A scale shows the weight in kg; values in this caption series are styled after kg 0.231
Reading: kg 5
